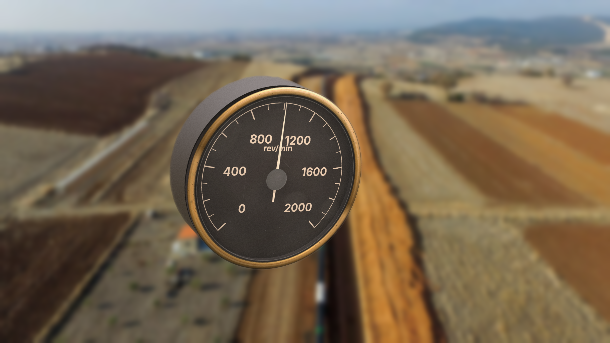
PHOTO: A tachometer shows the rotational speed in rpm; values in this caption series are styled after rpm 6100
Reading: rpm 1000
